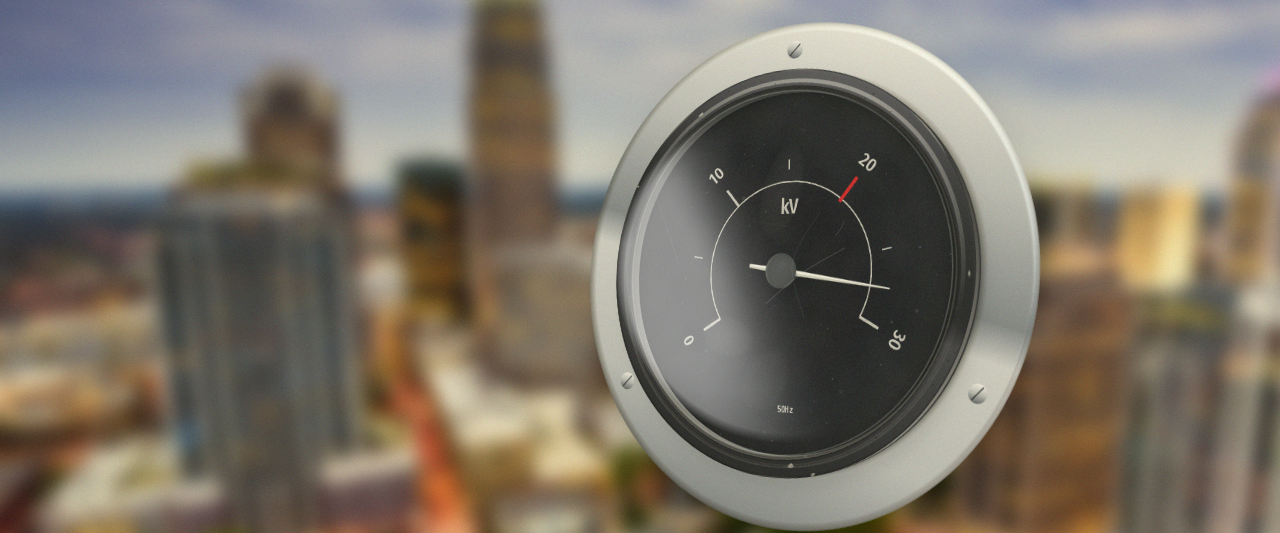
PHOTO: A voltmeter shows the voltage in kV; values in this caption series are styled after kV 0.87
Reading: kV 27.5
